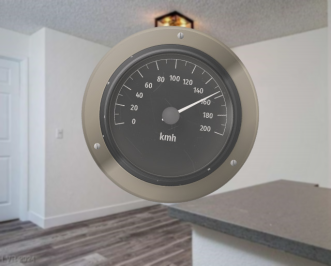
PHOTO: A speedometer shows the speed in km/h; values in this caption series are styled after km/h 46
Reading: km/h 155
